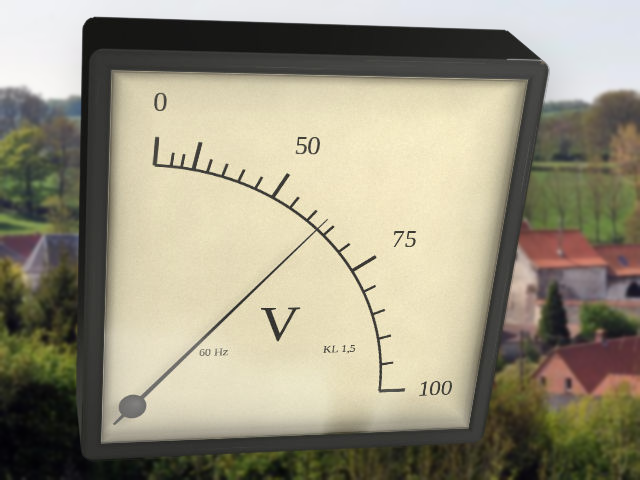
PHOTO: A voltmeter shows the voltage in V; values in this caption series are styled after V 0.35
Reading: V 62.5
